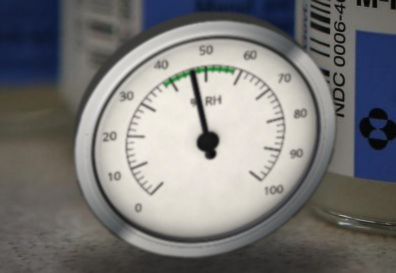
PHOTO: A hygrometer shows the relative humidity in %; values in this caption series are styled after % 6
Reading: % 46
